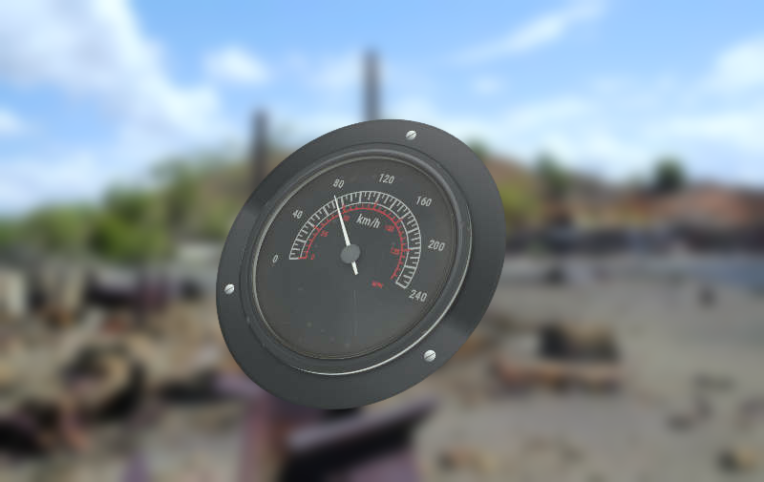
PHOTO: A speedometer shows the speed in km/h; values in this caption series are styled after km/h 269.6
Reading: km/h 75
